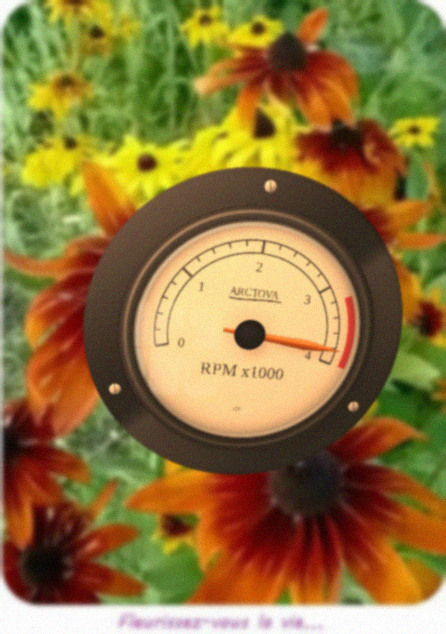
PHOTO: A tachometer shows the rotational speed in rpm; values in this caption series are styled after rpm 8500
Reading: rpm 3800
